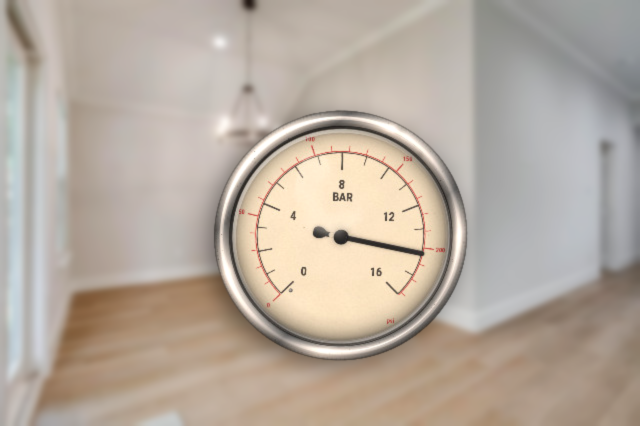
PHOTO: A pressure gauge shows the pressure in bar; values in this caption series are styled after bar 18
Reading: bar 14
